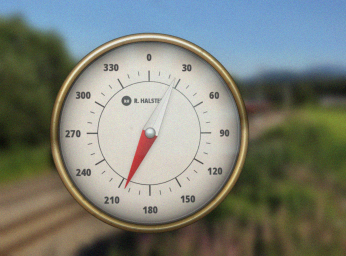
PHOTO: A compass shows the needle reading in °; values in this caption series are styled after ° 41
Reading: ° 205
